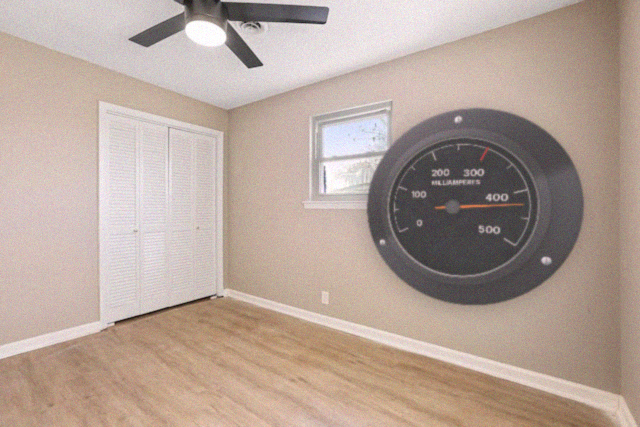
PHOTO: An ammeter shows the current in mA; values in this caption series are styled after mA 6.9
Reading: mA 425
